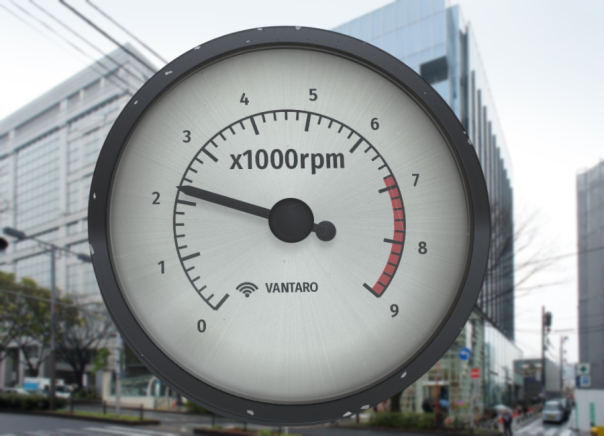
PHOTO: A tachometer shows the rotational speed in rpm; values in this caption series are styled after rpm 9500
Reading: rpm 2200
